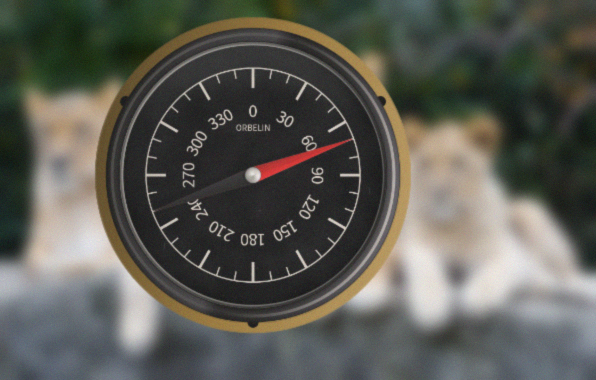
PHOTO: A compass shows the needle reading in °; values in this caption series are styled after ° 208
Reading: ° 70
